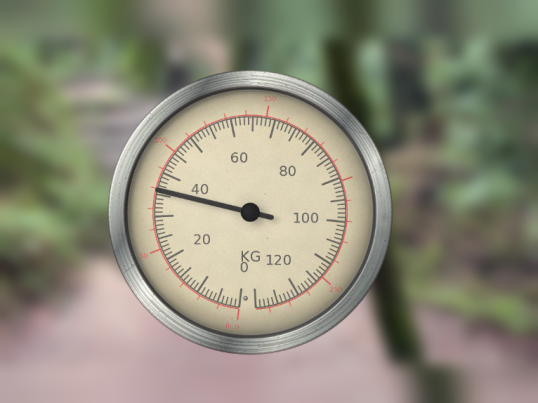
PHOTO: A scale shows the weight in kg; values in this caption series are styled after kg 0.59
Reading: kg 36
